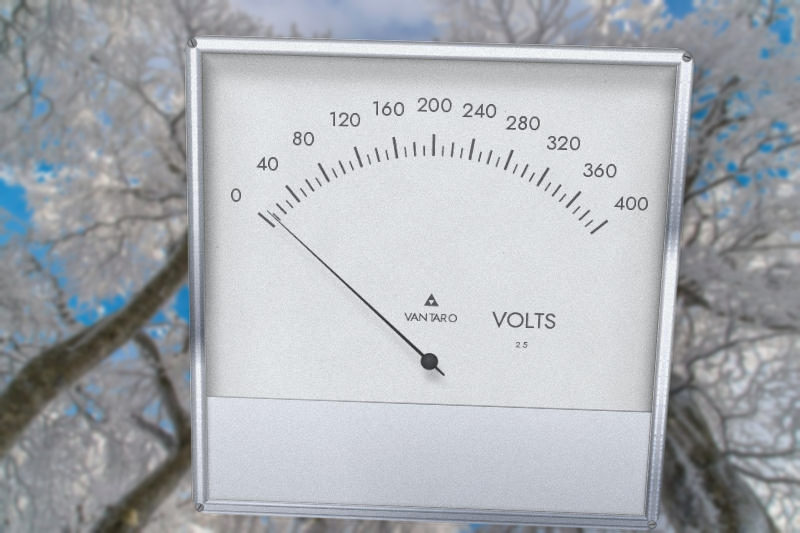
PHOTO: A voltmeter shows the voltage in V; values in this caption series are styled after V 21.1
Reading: V 10
